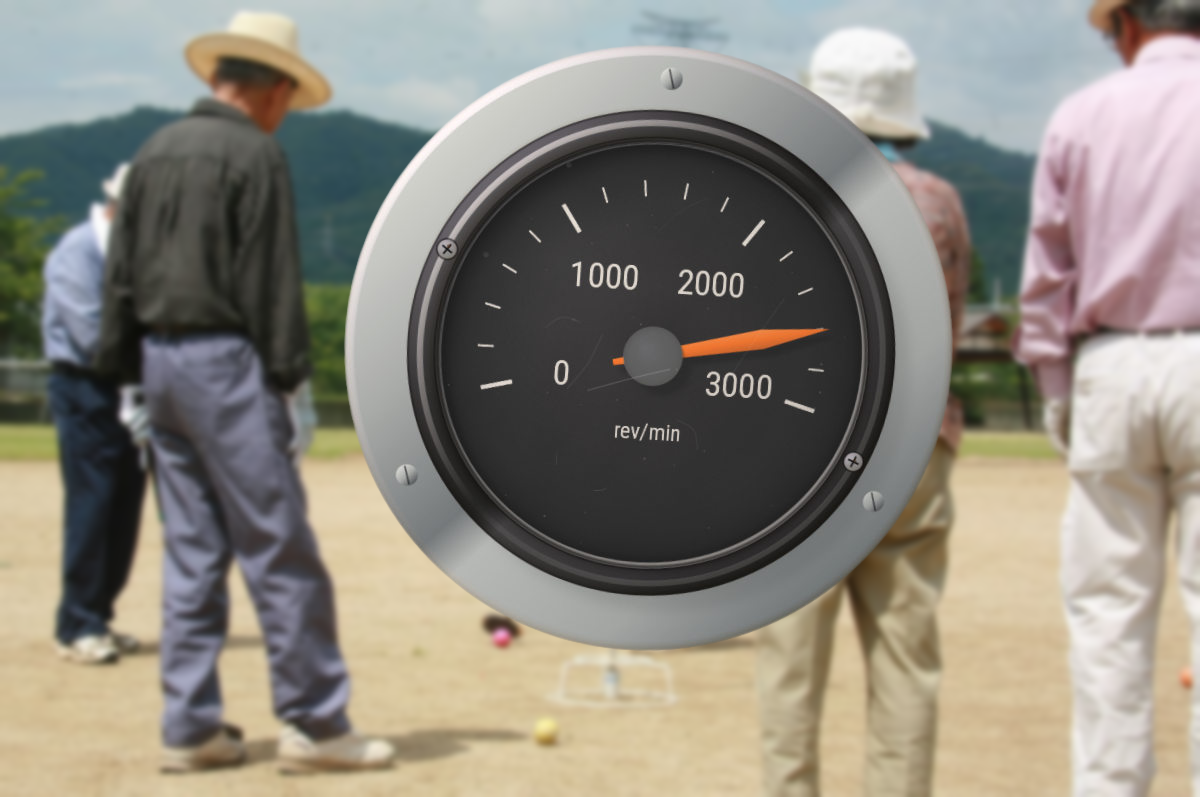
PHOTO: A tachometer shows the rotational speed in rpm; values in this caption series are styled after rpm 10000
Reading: rpm 2600
